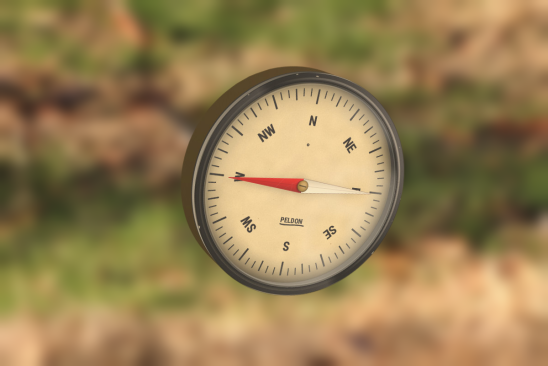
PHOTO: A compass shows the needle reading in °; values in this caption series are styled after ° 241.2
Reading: ° 270
